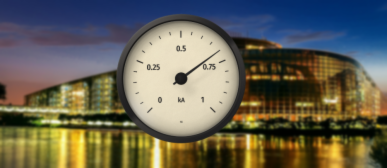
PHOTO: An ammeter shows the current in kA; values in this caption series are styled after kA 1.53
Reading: kA 0.7
